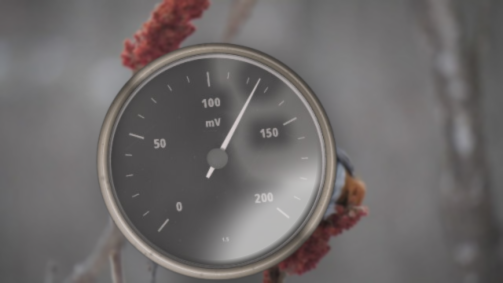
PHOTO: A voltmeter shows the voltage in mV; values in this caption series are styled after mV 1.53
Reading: mV 125
